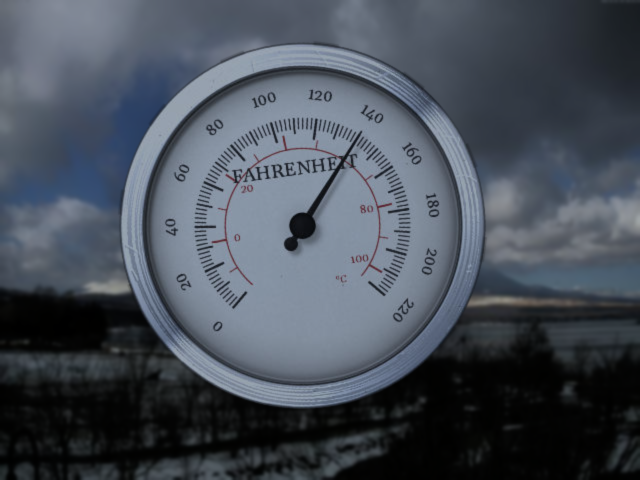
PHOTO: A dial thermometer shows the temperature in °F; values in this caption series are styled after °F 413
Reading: °F 140
